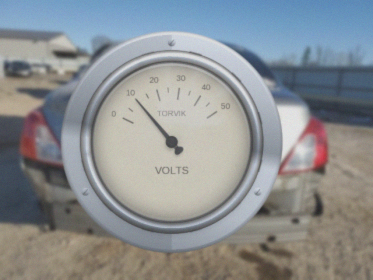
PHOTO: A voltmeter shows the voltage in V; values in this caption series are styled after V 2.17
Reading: V 10
